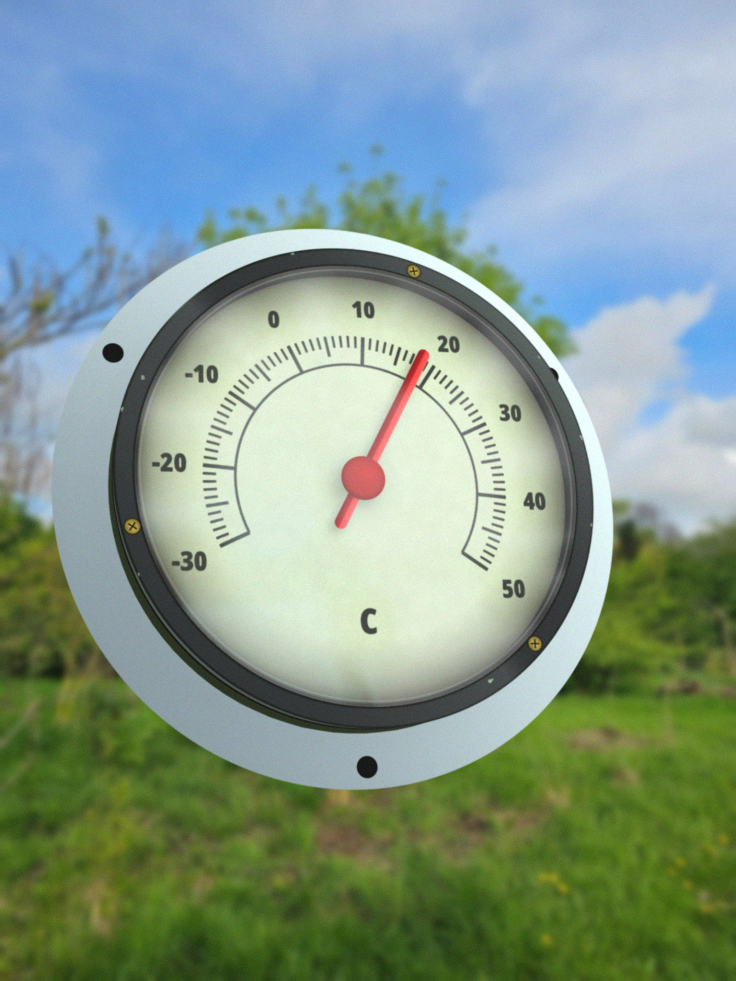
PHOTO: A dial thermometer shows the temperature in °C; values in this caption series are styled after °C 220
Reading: °C 18
